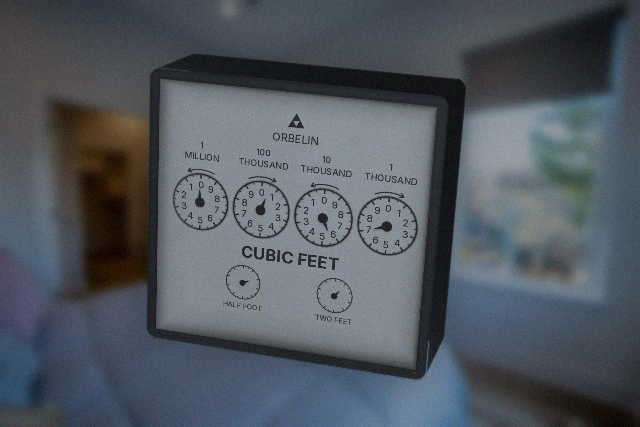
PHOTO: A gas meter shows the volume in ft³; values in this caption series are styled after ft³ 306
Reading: ft³ 5700
